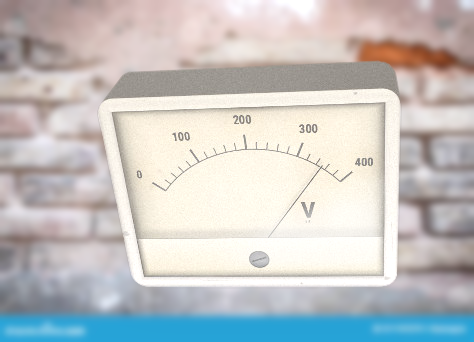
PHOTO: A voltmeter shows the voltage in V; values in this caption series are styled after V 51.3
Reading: V 350
